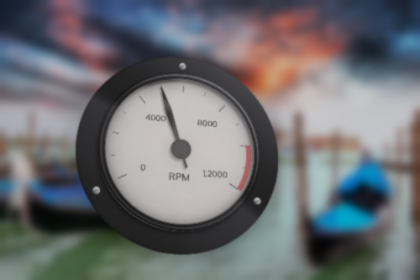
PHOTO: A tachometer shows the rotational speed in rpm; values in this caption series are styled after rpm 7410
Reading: rpm 5000
